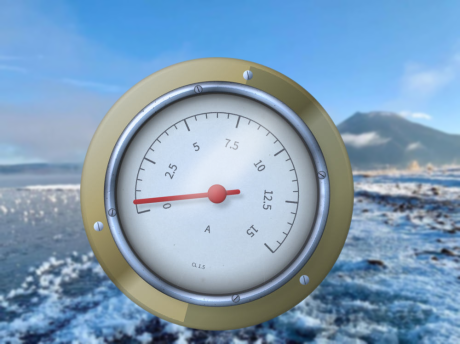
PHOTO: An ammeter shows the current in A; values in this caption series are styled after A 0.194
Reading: A 0.5
